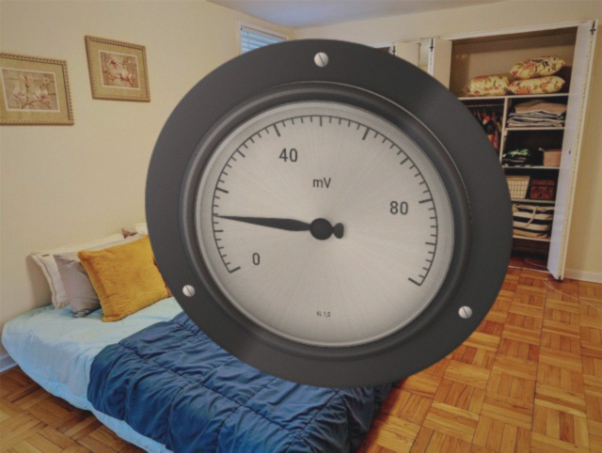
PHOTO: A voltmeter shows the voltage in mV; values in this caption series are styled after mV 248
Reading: mV 14
